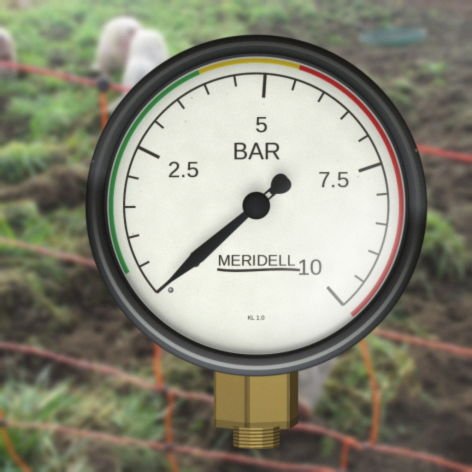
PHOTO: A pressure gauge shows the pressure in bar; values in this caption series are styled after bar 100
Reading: bar 0
